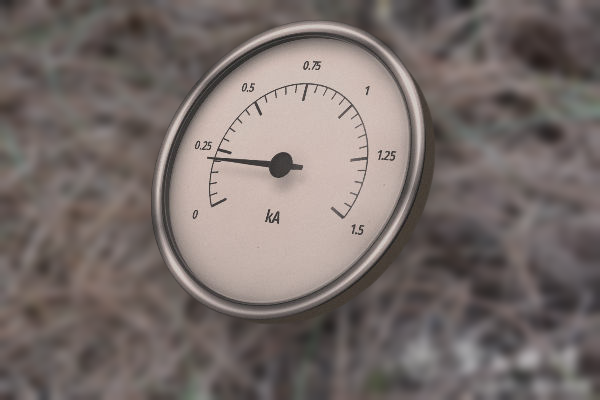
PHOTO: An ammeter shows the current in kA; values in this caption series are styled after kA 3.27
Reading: kA 0.2
